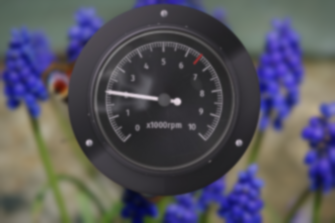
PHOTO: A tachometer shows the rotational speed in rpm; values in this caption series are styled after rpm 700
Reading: rpm 2000
